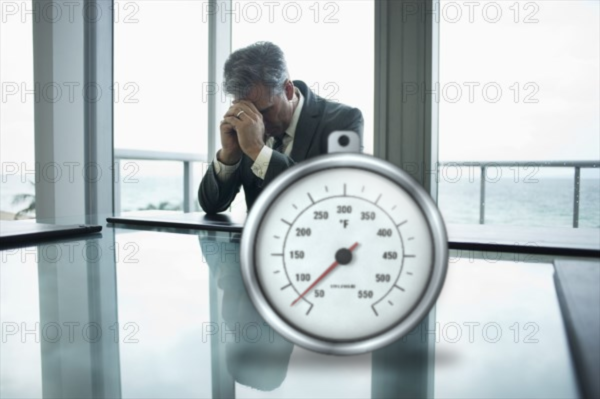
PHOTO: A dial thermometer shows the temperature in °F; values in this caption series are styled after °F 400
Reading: °F 75
